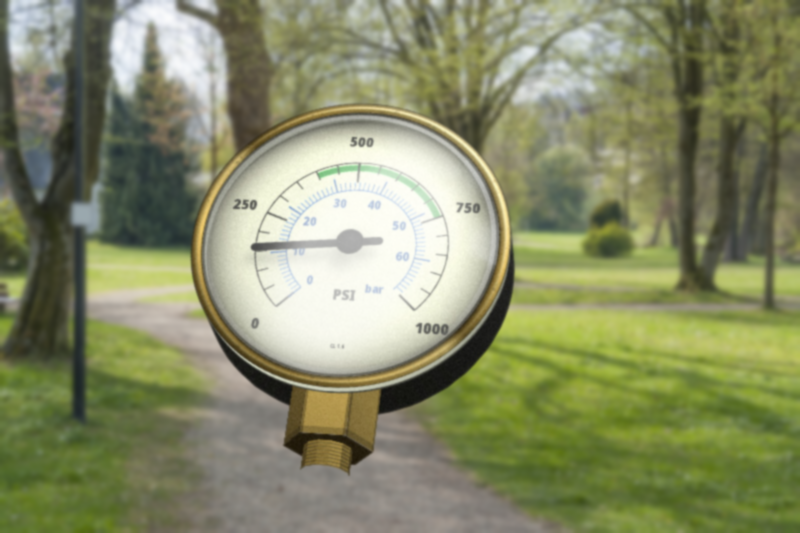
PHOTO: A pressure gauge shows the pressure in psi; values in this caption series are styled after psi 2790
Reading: psi 150
